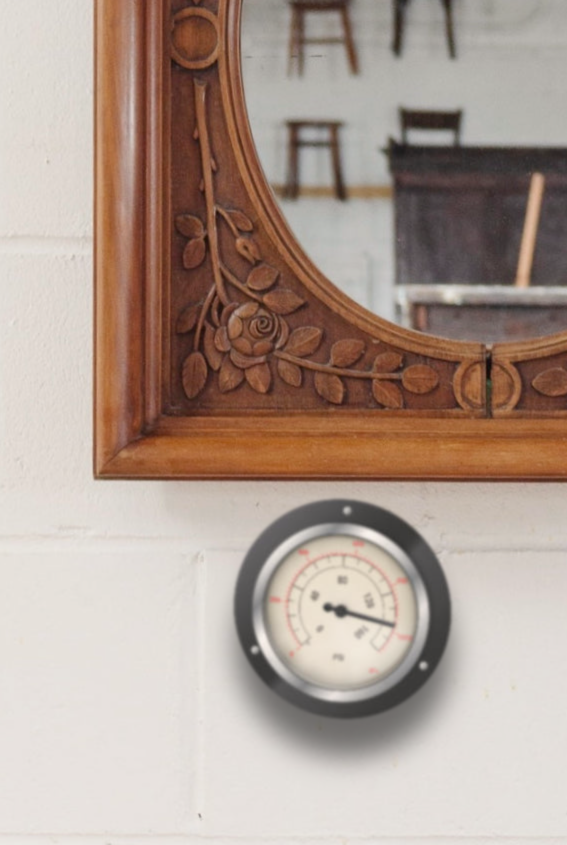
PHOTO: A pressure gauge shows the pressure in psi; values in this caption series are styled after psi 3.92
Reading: psi 140
